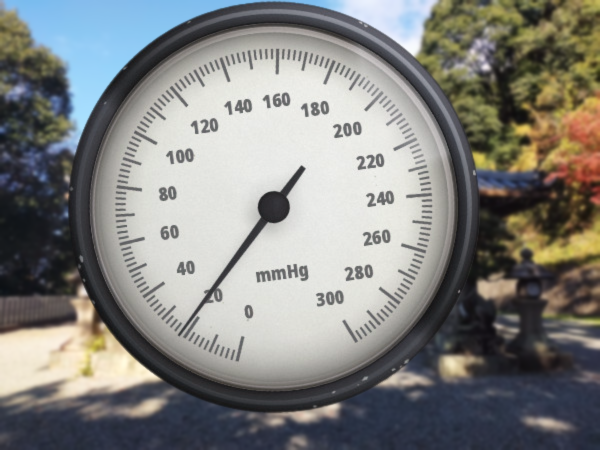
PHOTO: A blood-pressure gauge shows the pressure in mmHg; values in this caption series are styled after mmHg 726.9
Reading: mmHg 22
